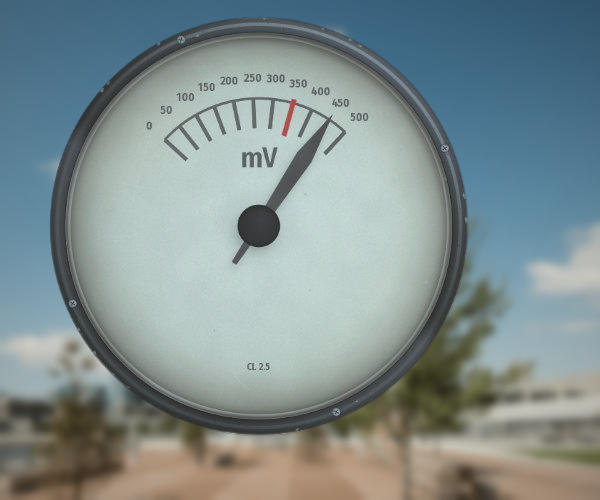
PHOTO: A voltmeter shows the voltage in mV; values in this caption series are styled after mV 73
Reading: mV 450
